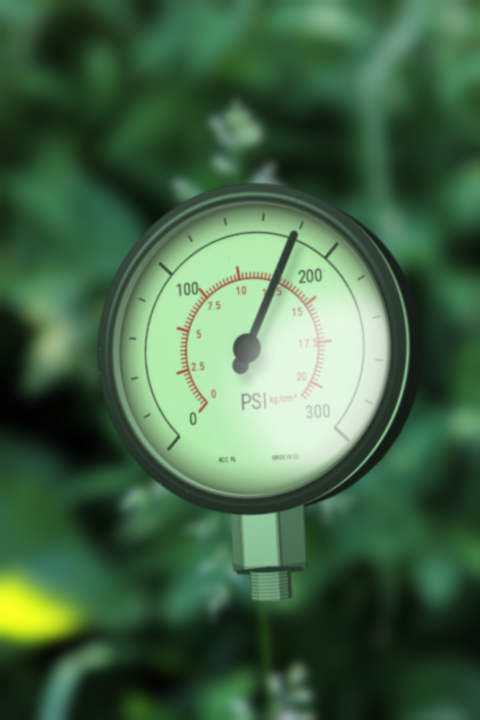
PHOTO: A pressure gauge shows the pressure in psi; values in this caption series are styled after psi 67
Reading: psi 180
